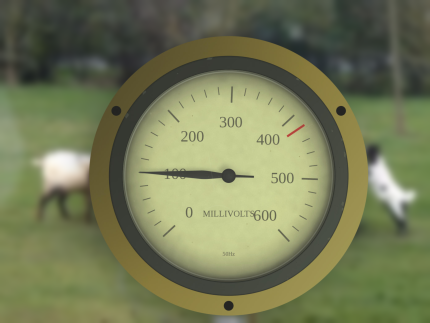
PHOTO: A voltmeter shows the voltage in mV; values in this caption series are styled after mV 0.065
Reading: mV 100
